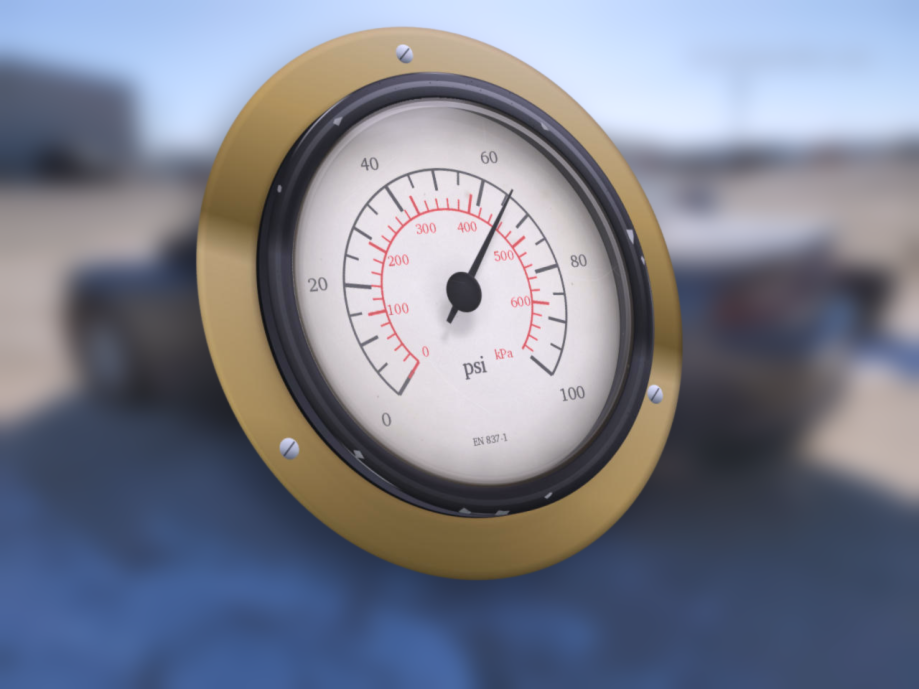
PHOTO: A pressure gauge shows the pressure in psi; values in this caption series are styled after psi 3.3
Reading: psi 65
